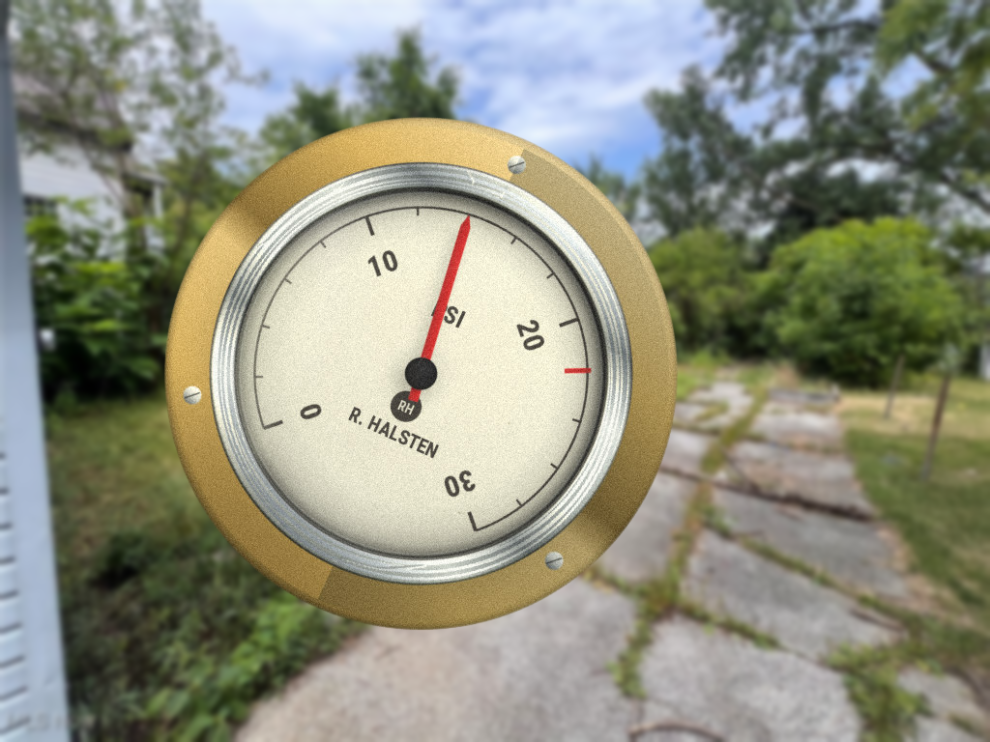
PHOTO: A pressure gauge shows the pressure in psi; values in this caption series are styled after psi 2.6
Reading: psi 14
